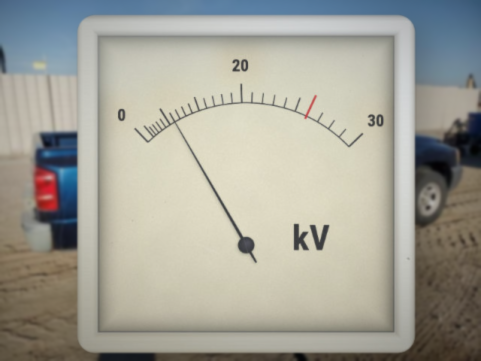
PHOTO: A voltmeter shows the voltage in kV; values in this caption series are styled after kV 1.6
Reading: kV 11
